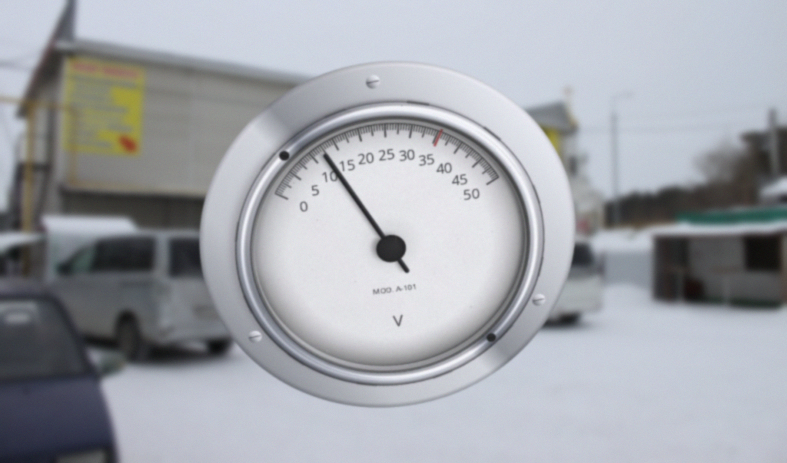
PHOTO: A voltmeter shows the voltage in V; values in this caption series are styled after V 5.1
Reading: V 12.5
